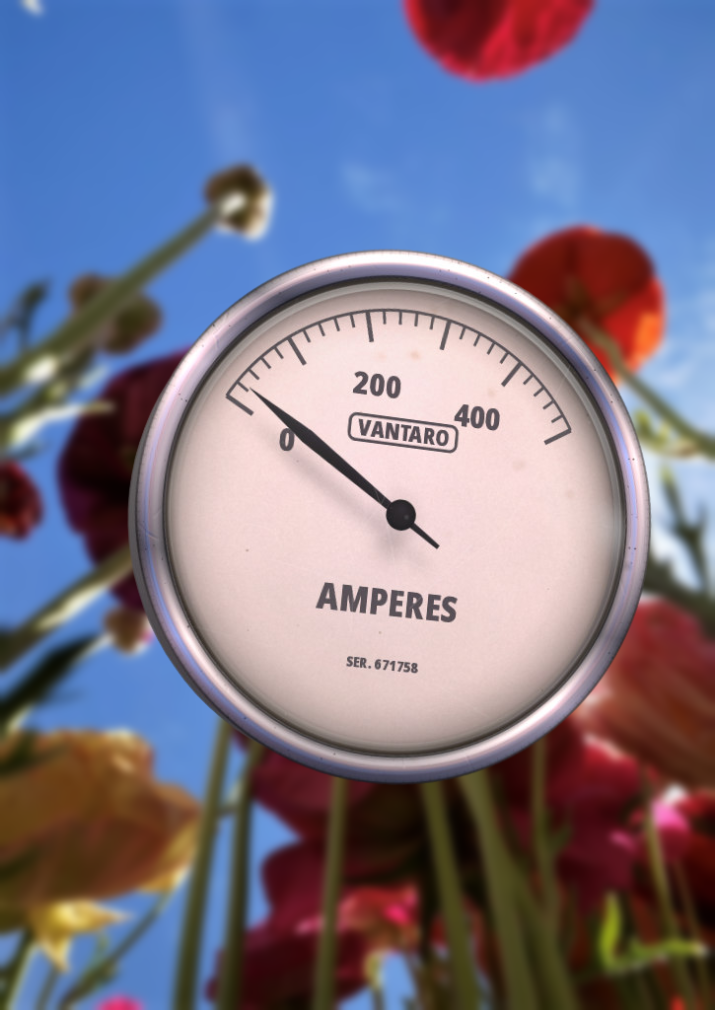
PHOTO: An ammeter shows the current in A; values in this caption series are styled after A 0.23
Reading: A 20
